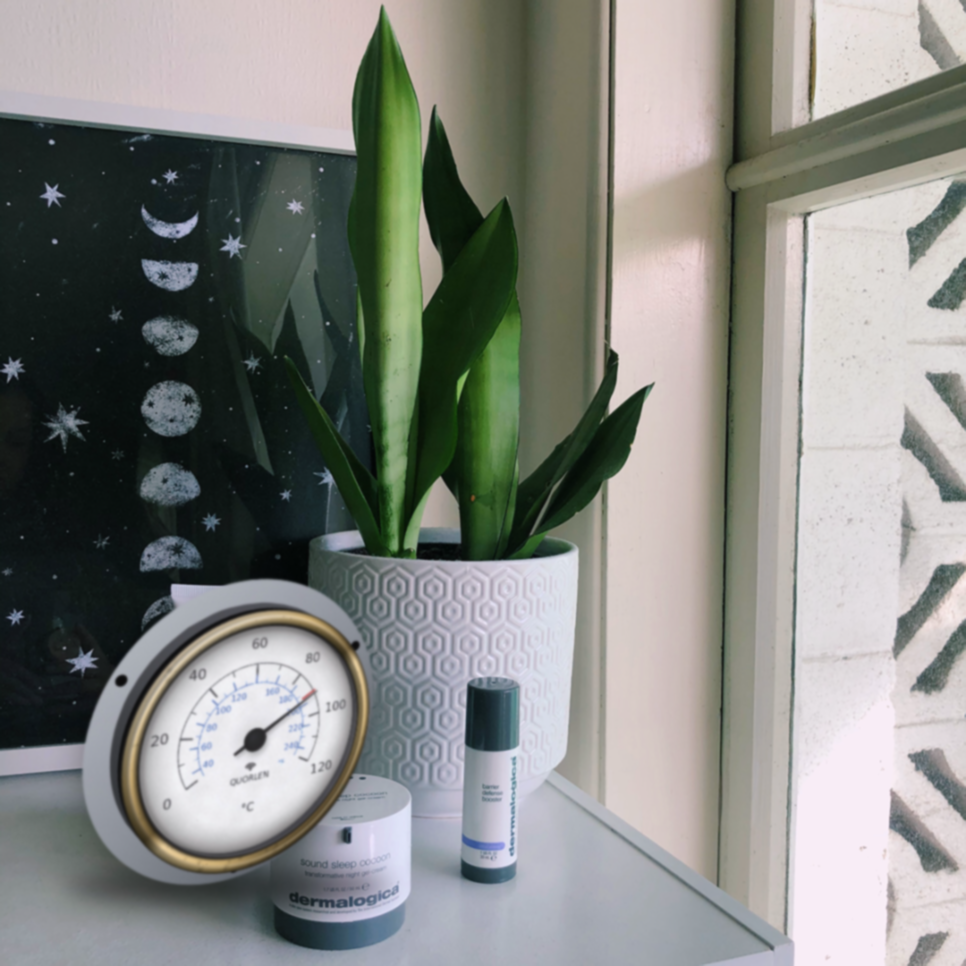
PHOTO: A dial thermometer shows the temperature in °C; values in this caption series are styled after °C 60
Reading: °C 90
